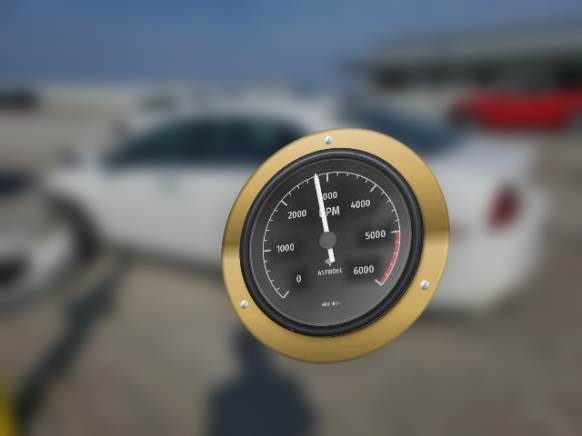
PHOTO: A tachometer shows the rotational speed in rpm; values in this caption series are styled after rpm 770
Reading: rpm 2800
